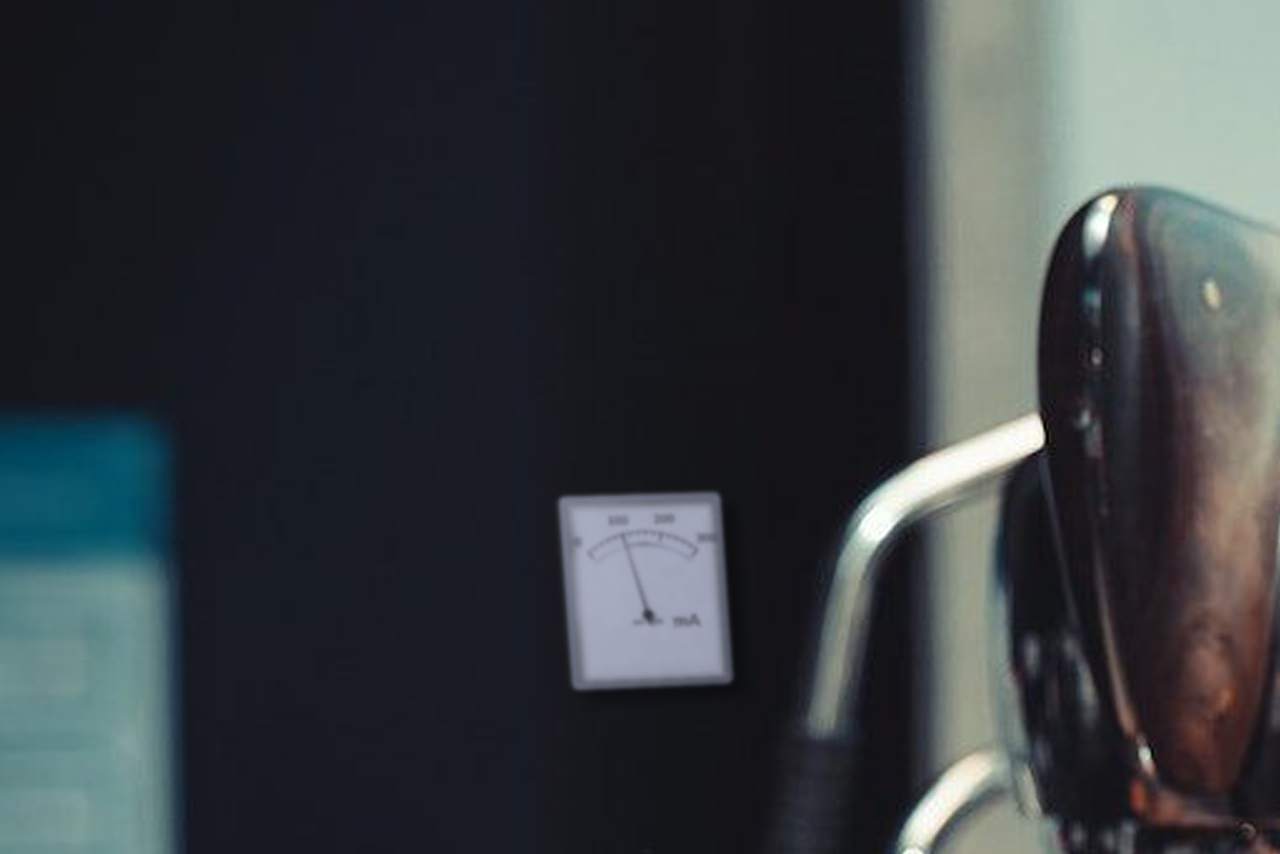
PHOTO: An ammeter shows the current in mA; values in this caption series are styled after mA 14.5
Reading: mA 100
